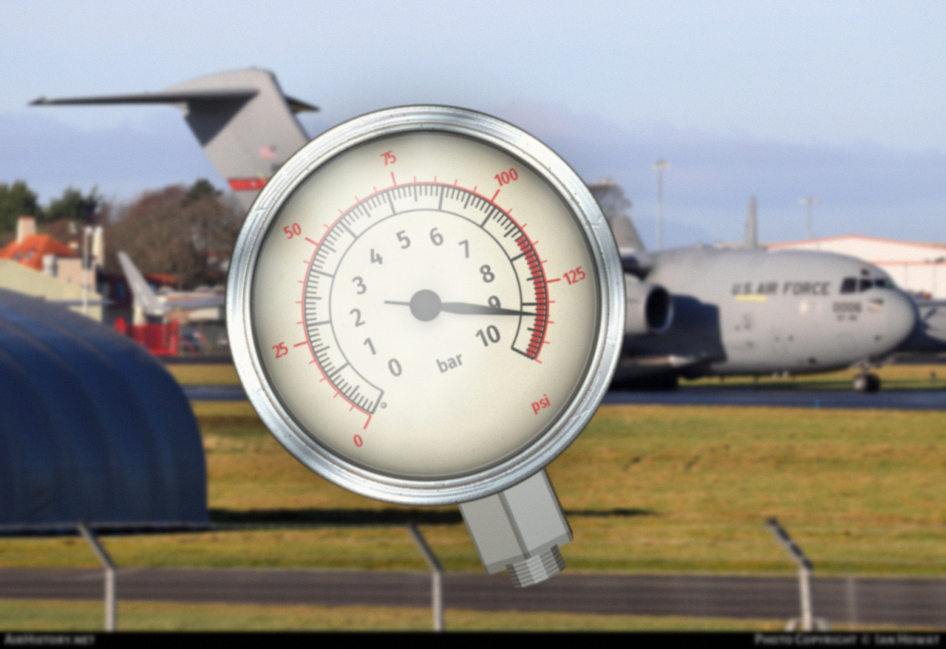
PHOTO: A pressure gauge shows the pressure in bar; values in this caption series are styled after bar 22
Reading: bar 9.2
